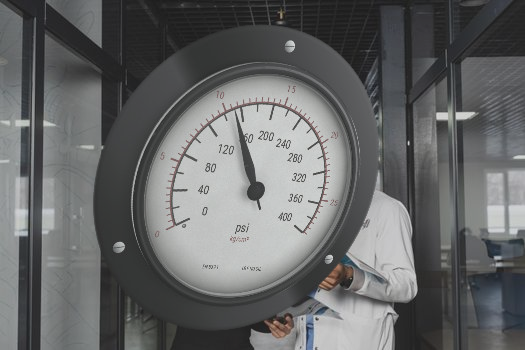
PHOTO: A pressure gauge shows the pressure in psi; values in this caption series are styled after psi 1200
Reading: psi 150
